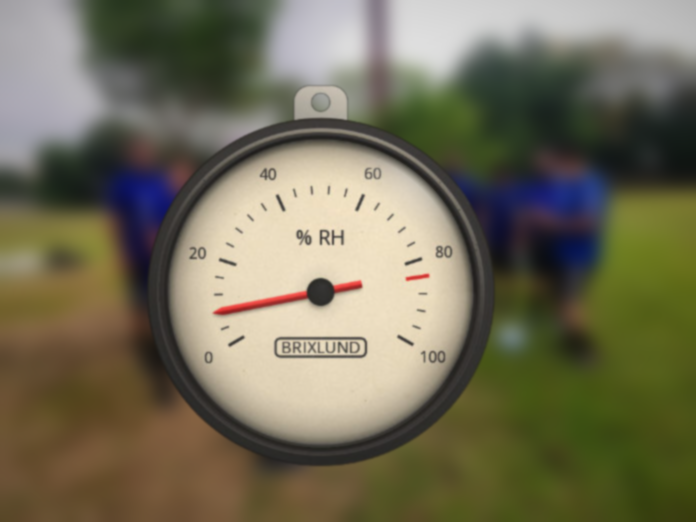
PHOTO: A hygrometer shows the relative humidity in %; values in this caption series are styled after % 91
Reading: % 8
